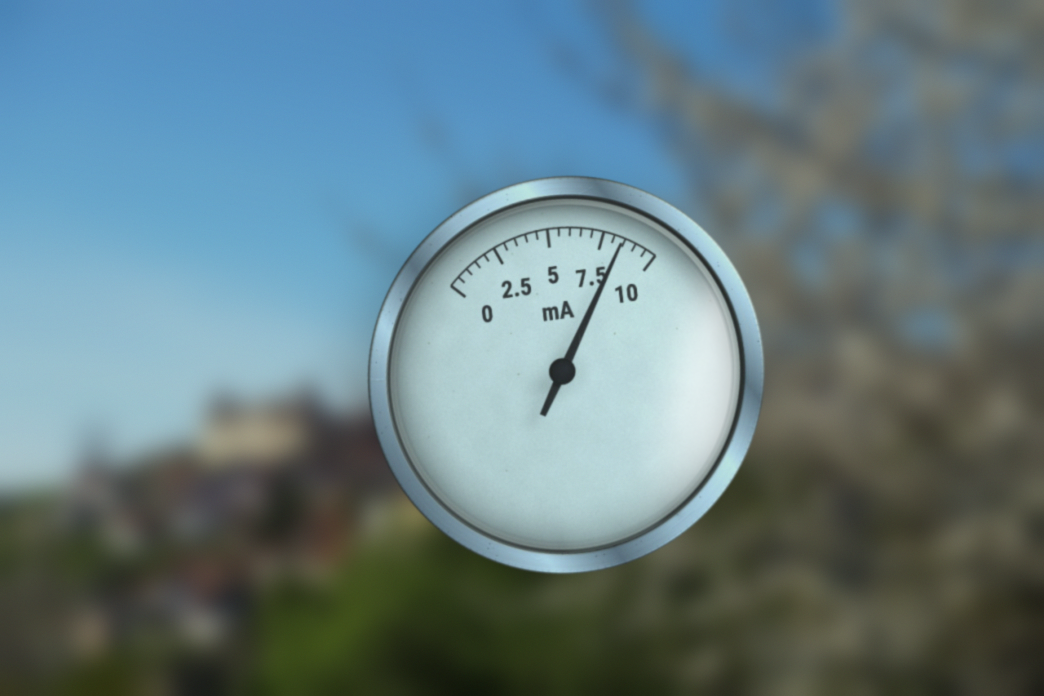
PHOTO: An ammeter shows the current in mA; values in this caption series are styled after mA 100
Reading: mA 8.5
